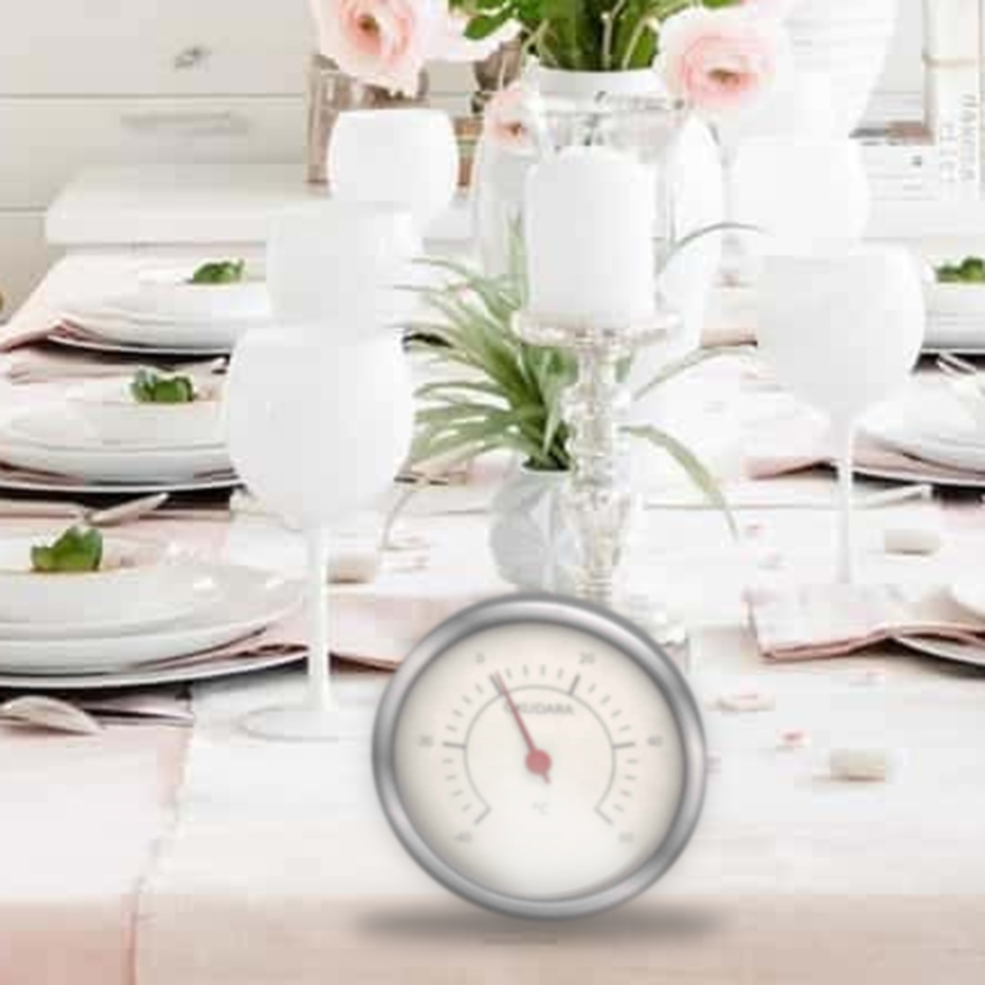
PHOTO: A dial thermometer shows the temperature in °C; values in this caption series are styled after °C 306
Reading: °C 2
